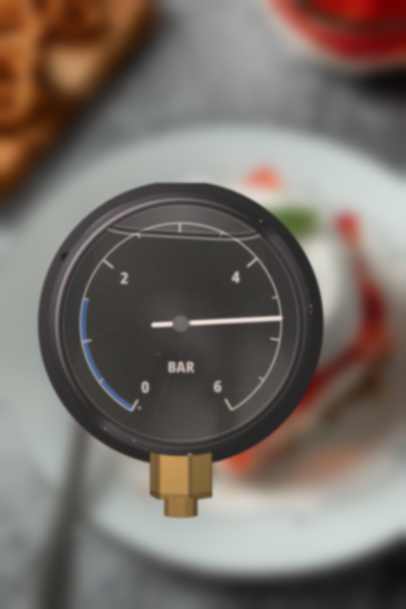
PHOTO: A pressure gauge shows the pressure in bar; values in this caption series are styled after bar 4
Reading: bar 4.75
